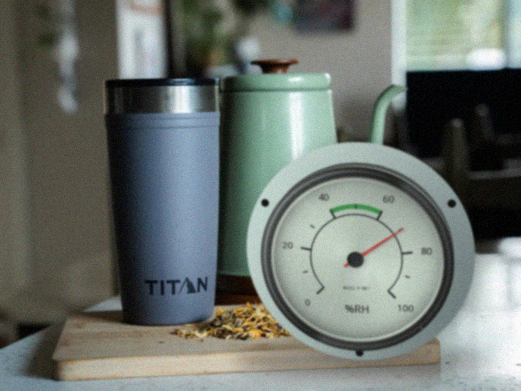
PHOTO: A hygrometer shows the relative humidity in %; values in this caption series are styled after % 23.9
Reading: % 70
